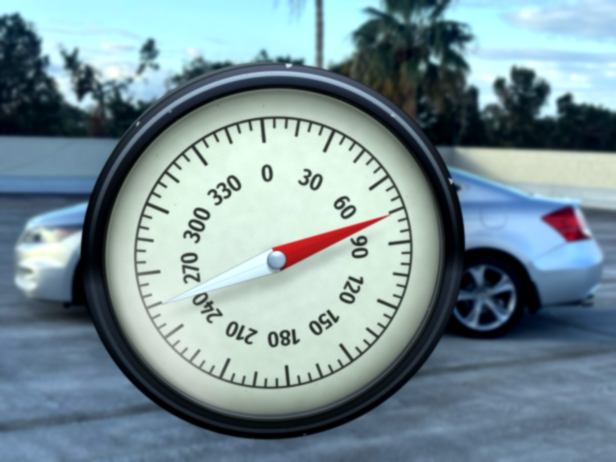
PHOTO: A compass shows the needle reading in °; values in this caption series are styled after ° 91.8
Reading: ° 75
